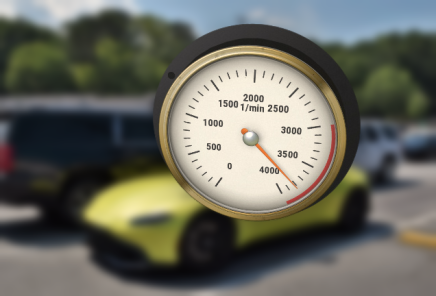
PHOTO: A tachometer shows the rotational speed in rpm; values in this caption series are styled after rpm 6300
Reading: rpm 3800
